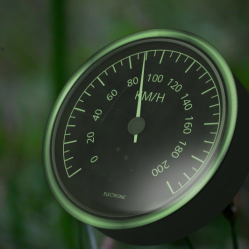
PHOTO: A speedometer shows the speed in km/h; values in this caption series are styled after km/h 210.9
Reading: km/h 90
